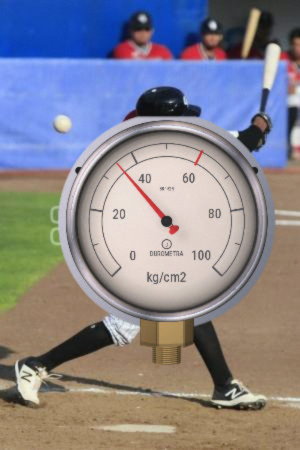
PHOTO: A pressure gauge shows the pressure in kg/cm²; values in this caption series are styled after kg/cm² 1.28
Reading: kg/cm² 35
